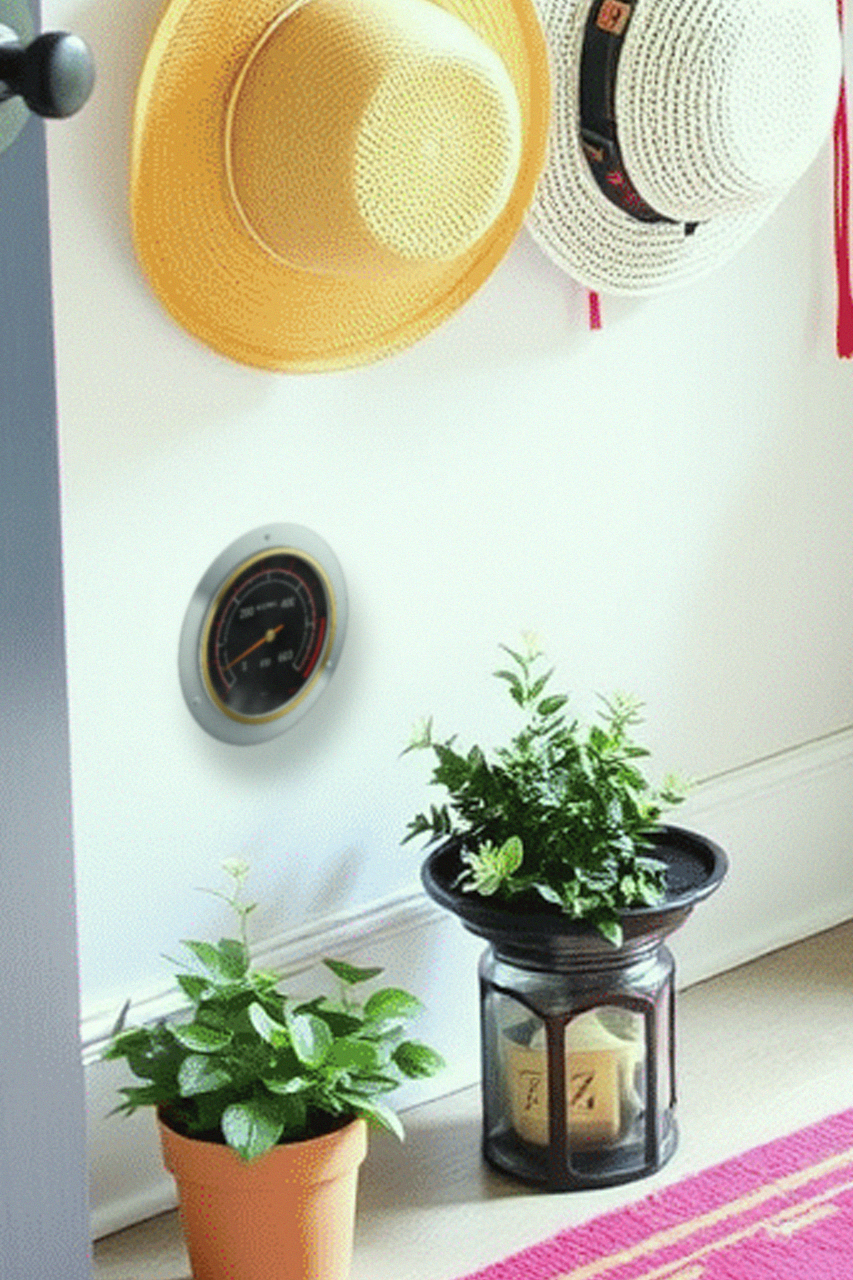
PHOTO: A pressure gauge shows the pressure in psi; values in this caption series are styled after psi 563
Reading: psi 50
